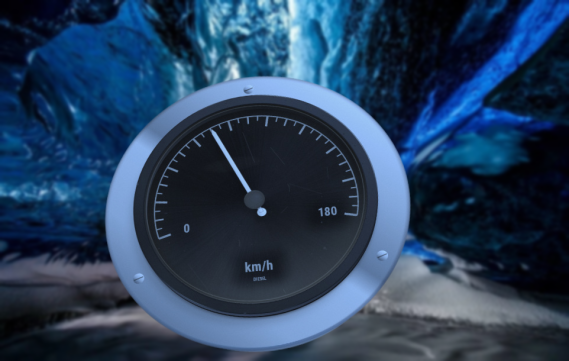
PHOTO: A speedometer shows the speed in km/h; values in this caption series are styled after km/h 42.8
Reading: km/h 70
